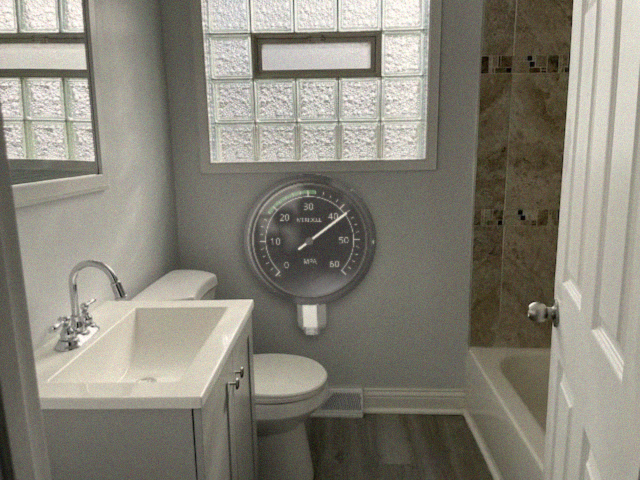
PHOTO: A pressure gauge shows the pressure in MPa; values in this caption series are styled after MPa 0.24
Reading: MPa 42
